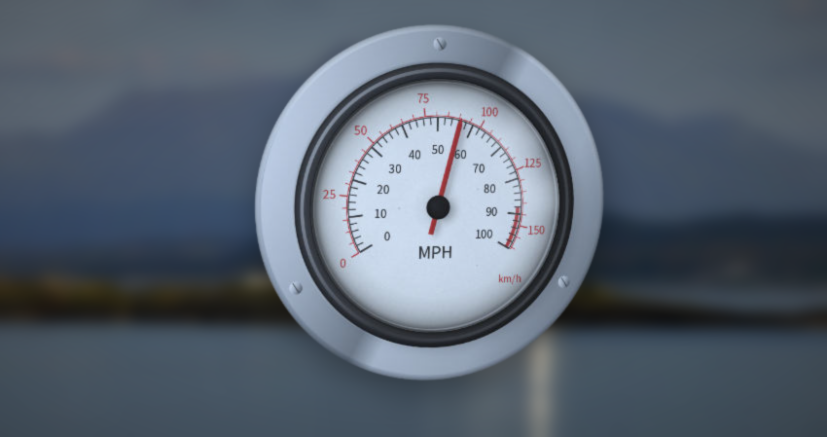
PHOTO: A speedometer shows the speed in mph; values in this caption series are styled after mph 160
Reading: mph 56
